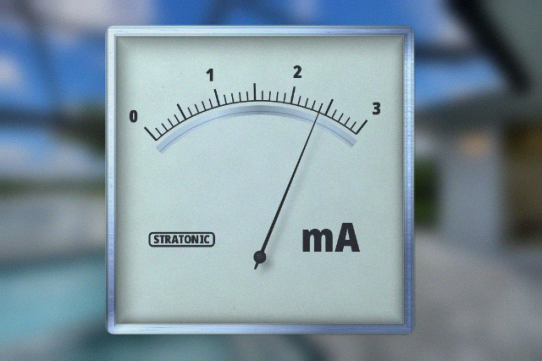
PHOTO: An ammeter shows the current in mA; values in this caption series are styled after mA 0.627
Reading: mA 2.4
